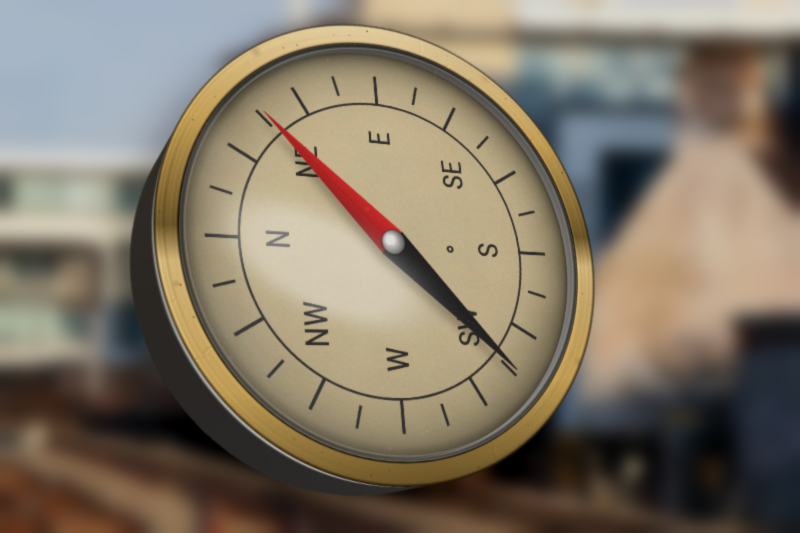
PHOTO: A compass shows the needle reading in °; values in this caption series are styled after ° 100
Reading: ° 45
